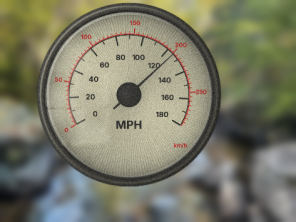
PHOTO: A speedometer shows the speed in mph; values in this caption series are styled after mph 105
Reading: mph 125
